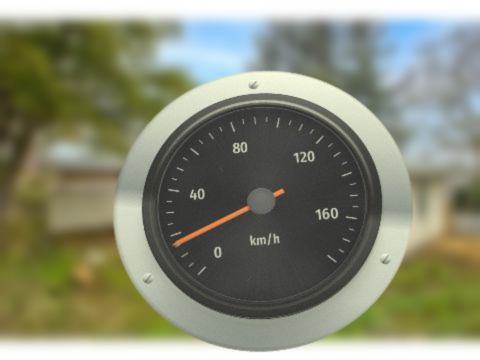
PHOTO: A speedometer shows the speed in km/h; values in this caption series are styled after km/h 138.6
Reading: km/h 15
